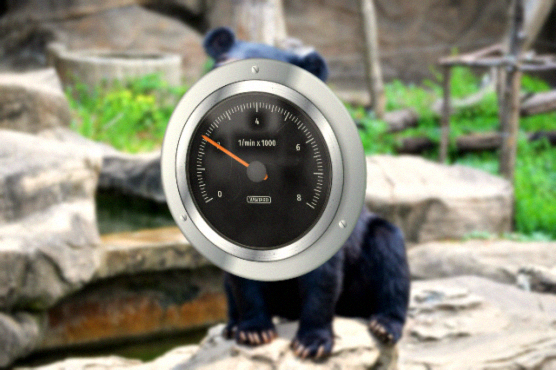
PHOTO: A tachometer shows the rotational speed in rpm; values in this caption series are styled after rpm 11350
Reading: rpm 2000
